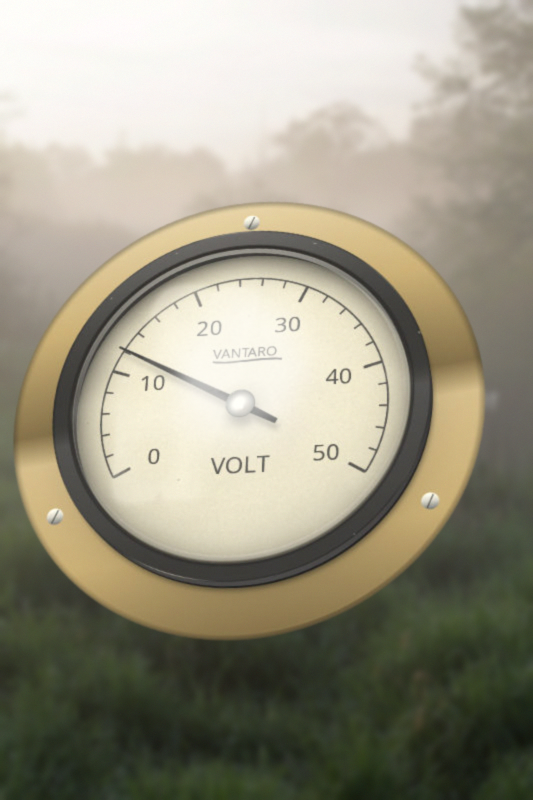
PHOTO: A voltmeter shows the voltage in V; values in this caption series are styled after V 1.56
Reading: V 12
